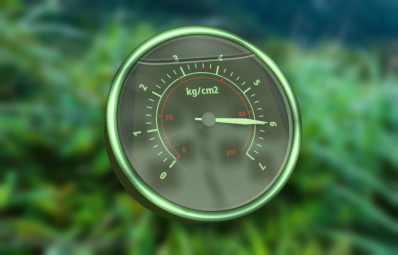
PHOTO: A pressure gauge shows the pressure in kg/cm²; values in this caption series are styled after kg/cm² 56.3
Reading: kg/cm² 6
